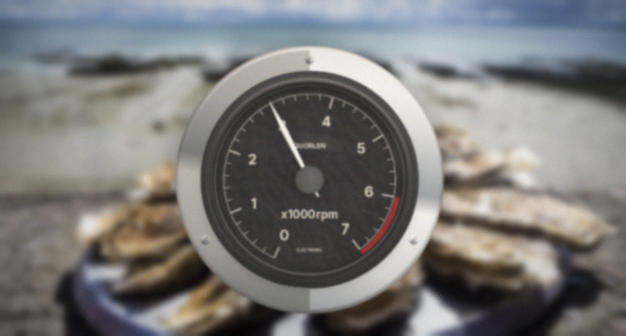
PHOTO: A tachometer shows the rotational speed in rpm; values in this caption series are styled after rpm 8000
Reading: rpm 3000
